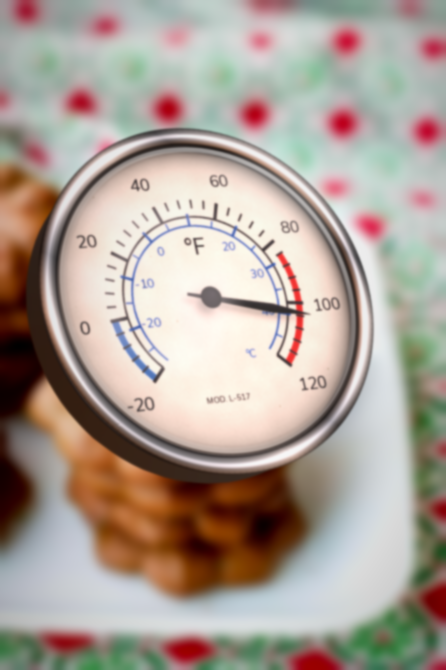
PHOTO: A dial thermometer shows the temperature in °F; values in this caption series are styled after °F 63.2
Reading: °F 104
